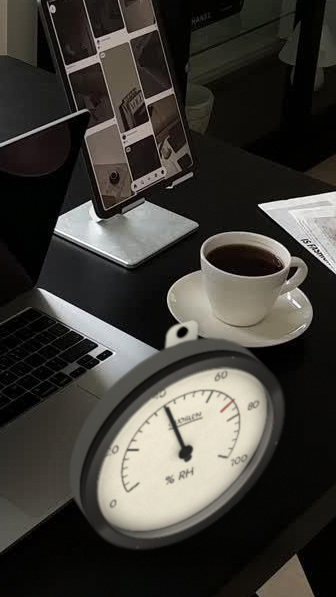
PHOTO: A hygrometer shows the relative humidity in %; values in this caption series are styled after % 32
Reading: % 40
